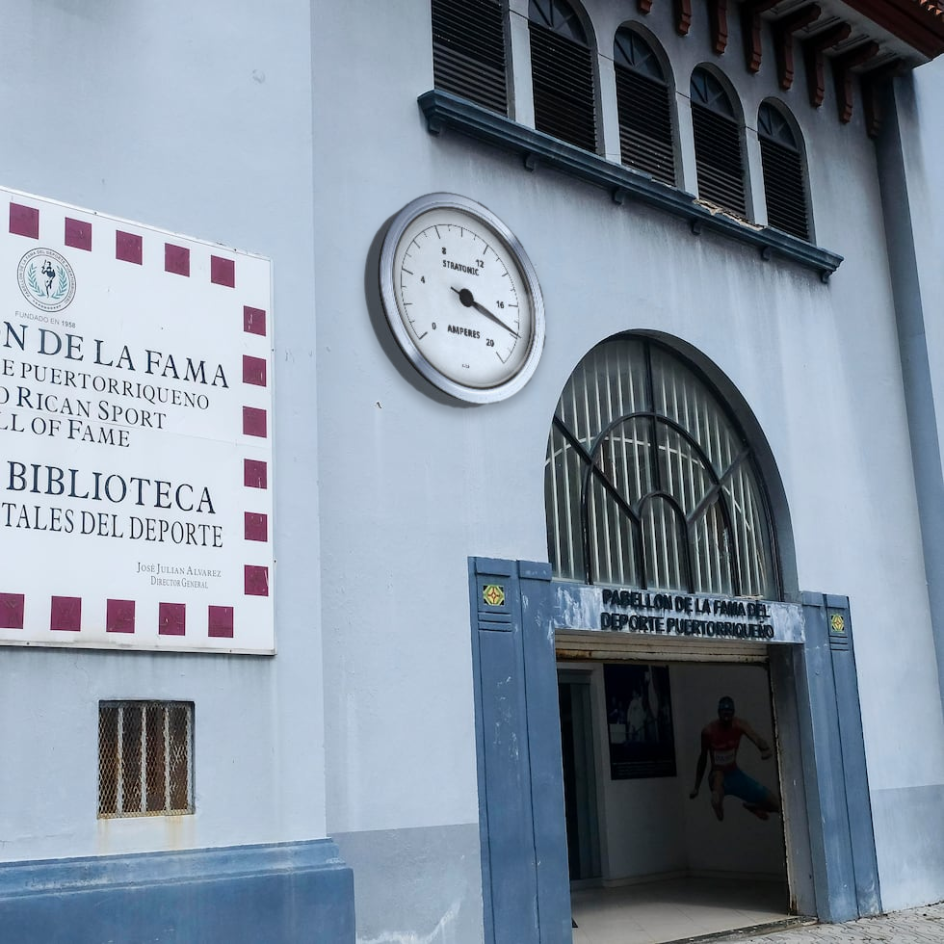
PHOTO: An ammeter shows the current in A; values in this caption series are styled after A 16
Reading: A 18
